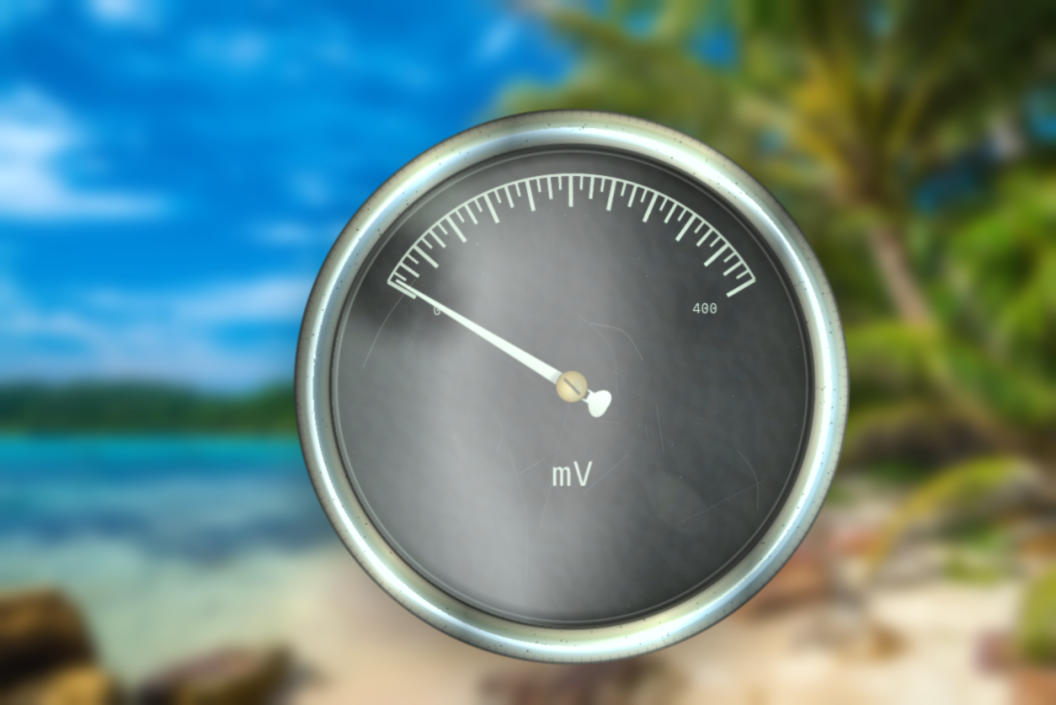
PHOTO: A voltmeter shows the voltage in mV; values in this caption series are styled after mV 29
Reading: mV 5
